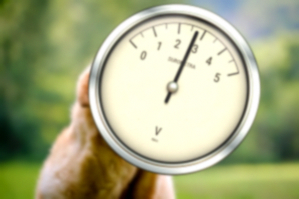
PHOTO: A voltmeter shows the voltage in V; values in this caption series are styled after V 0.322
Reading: V 2.75
